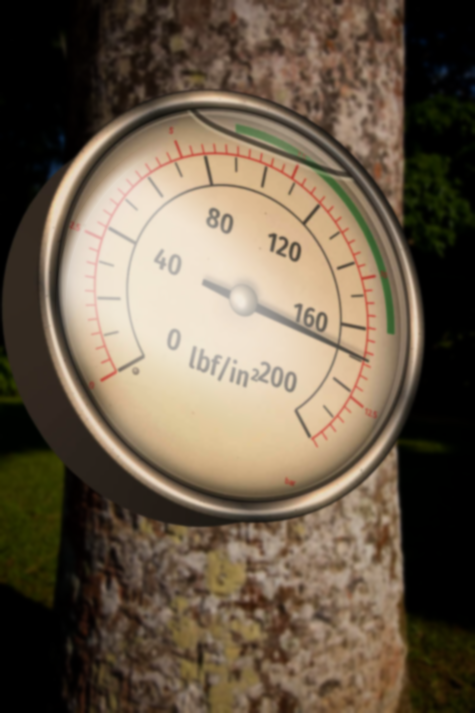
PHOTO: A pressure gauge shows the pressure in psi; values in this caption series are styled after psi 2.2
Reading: psi 170
